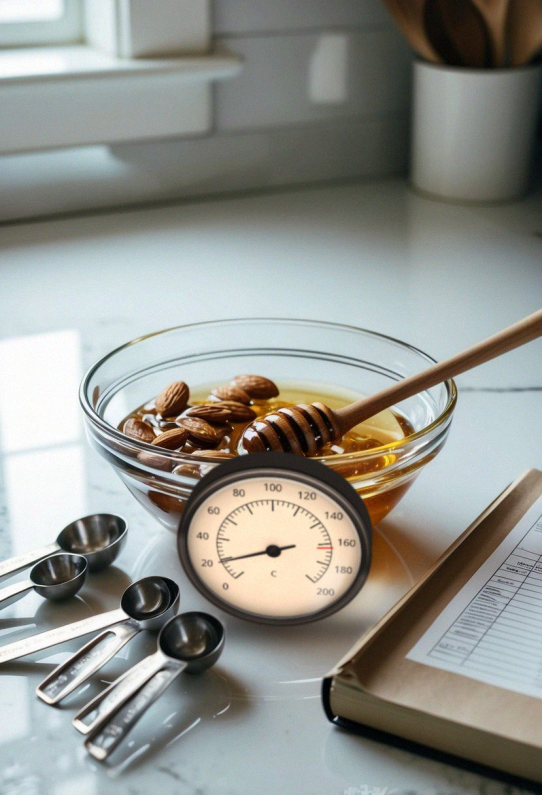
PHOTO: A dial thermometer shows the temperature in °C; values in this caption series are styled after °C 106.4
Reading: °C 20
